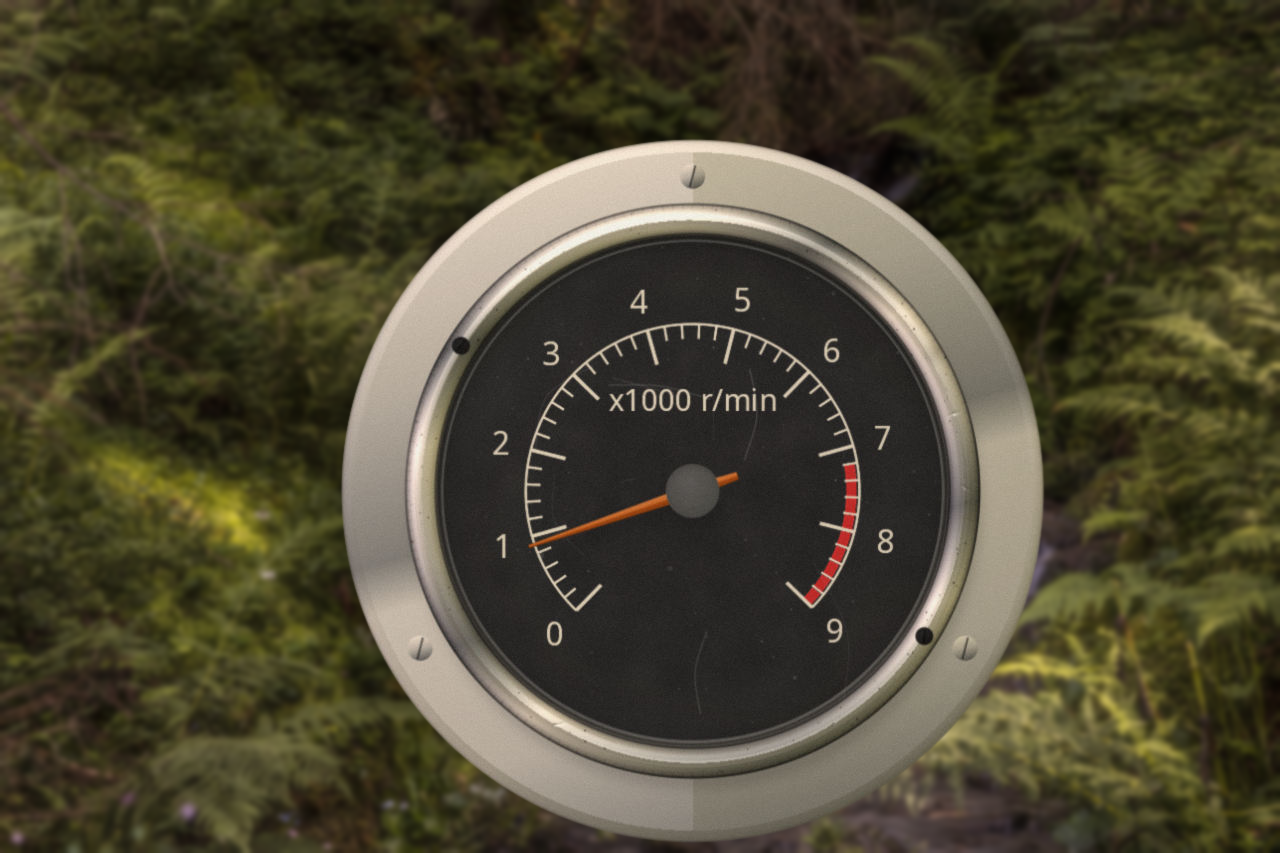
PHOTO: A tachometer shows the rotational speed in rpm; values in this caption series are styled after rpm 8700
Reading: rpm 900
